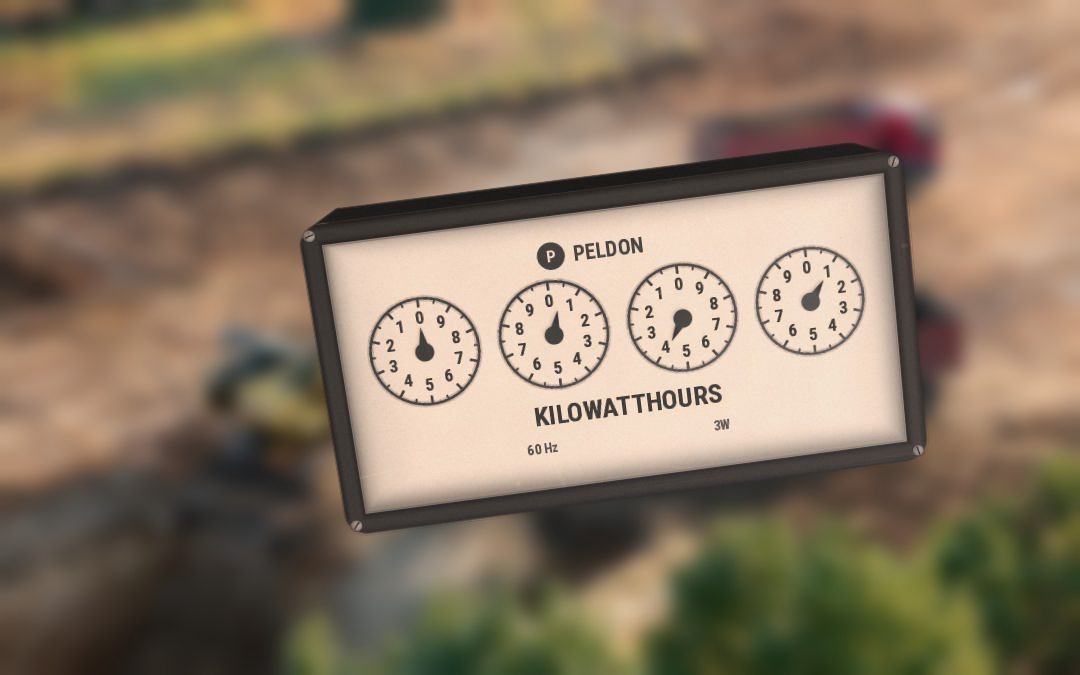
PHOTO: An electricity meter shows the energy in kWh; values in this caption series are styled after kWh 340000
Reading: kWh 41
